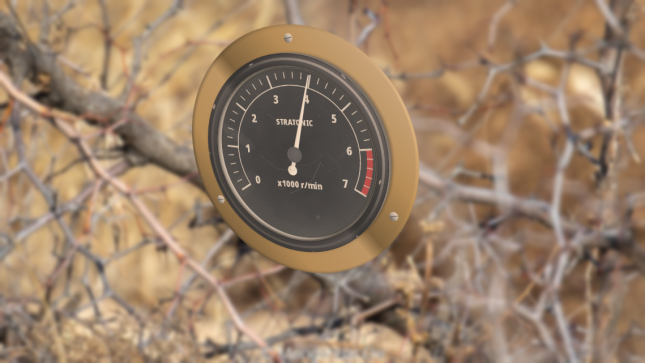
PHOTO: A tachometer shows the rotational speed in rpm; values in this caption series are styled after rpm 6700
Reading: rpm 4000
